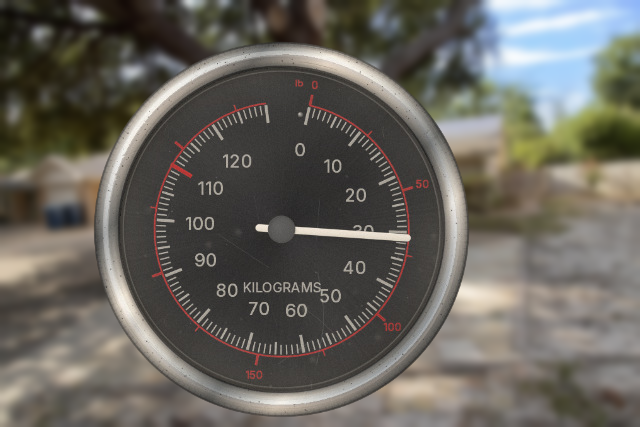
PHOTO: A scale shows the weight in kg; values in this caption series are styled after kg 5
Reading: kg 31
